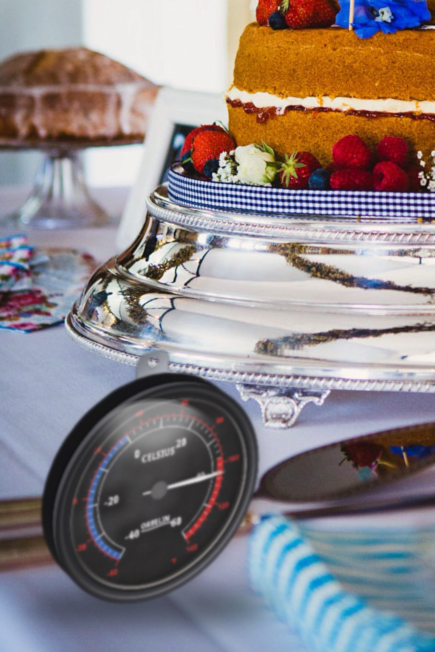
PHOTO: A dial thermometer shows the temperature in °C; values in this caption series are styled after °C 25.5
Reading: °C 40
